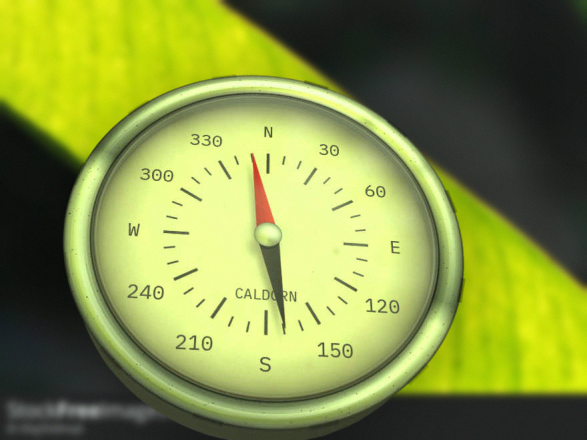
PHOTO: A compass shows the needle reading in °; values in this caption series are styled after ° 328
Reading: ° 350
